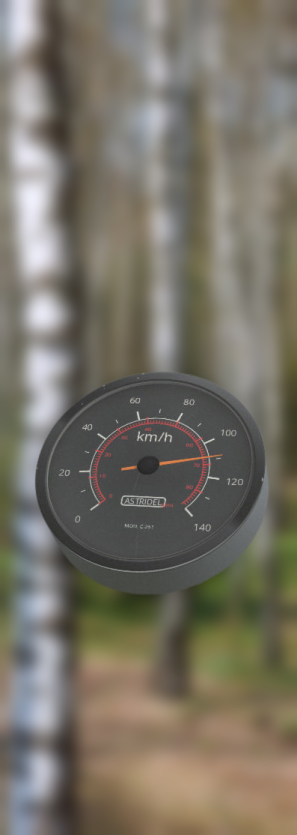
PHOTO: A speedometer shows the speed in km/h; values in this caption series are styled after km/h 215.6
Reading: km/h 110
